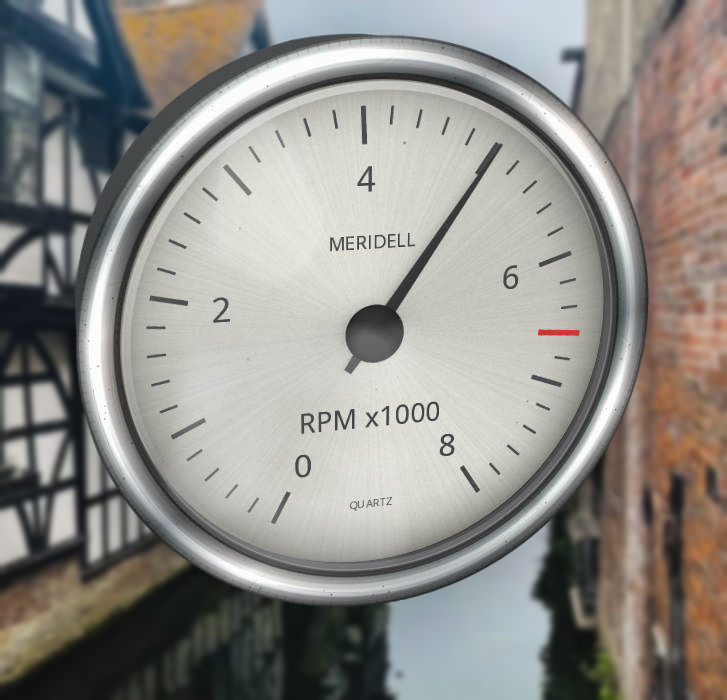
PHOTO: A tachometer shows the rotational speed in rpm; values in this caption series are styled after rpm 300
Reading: rpm 5000
